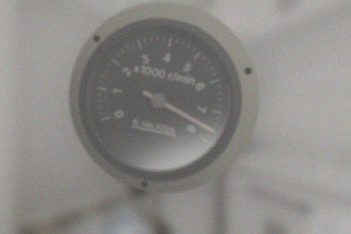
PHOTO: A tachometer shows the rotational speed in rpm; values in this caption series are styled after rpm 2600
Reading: rpm 7600
